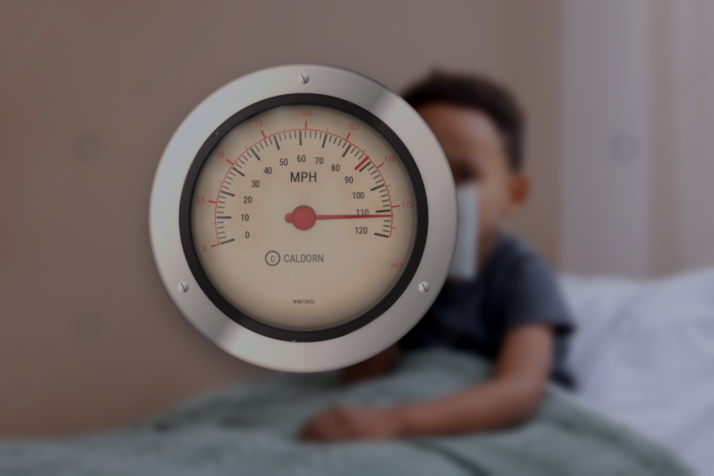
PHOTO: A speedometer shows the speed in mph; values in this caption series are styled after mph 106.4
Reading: mph 112
